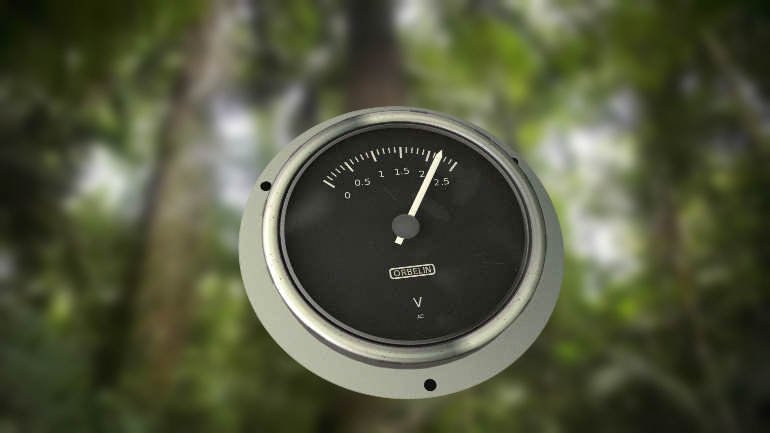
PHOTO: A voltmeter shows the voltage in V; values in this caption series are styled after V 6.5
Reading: V 2.2
